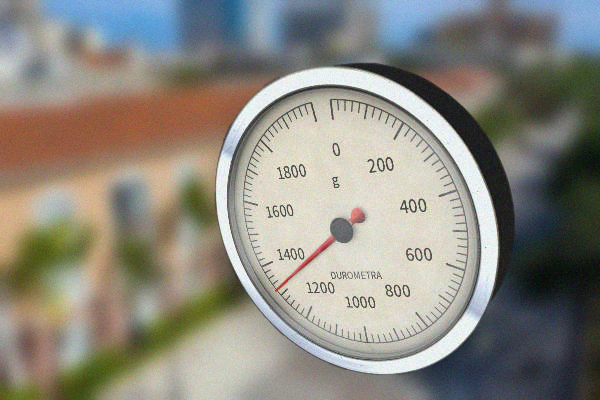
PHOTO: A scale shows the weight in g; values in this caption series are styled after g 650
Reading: g 1320
